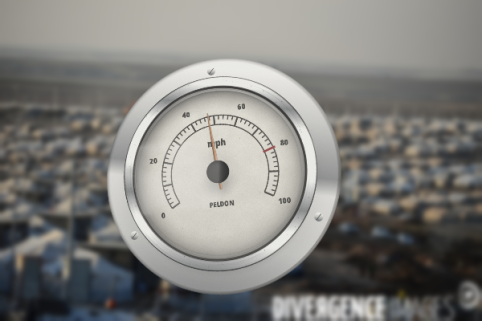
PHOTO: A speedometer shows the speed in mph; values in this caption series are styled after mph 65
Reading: mph 48
